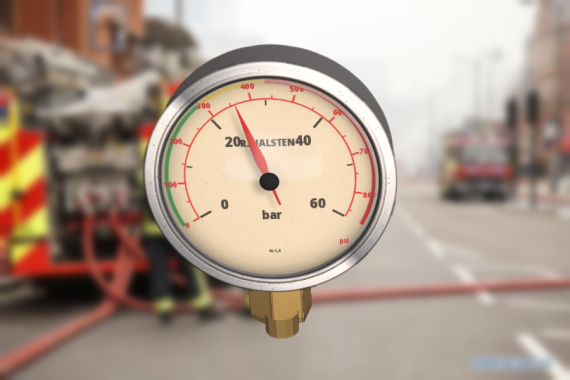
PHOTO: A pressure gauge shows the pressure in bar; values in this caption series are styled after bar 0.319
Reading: bar 25
